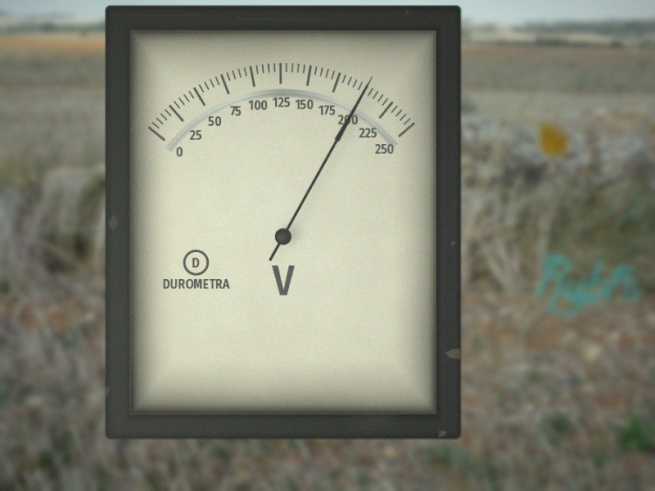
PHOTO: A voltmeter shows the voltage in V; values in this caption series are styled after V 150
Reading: V 200
